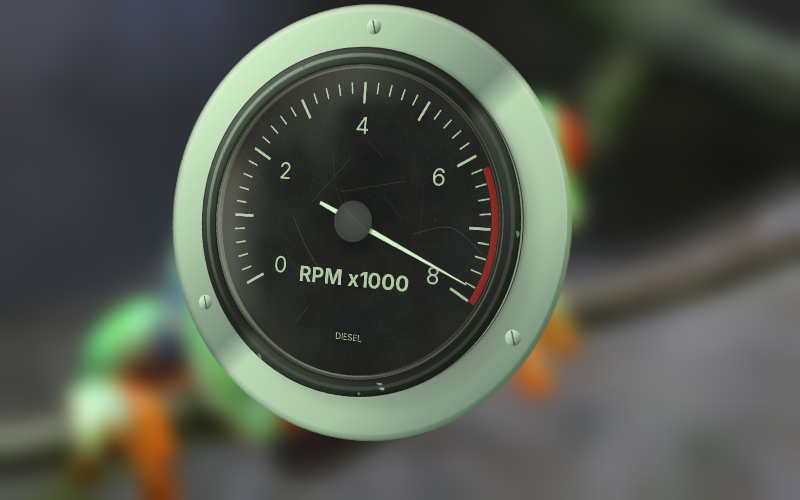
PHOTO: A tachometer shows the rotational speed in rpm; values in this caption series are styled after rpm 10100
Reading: rpm 7800
